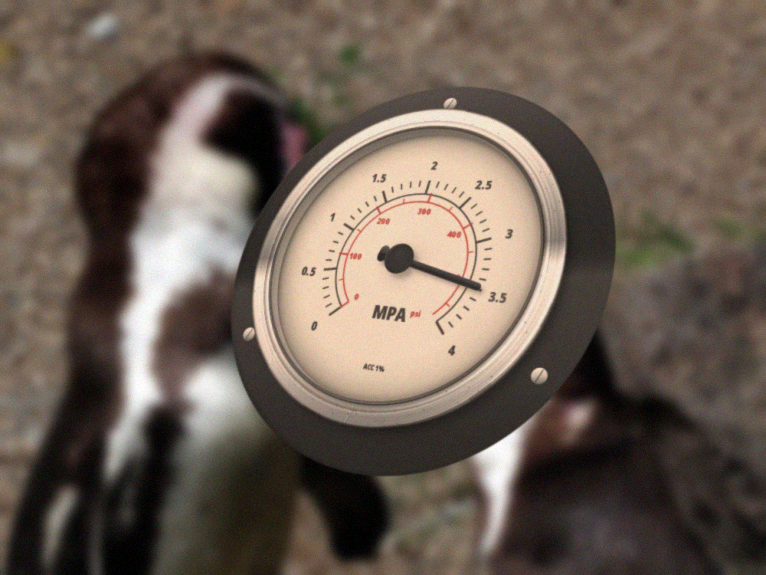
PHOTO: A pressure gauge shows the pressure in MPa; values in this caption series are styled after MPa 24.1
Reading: MPa 3.5
